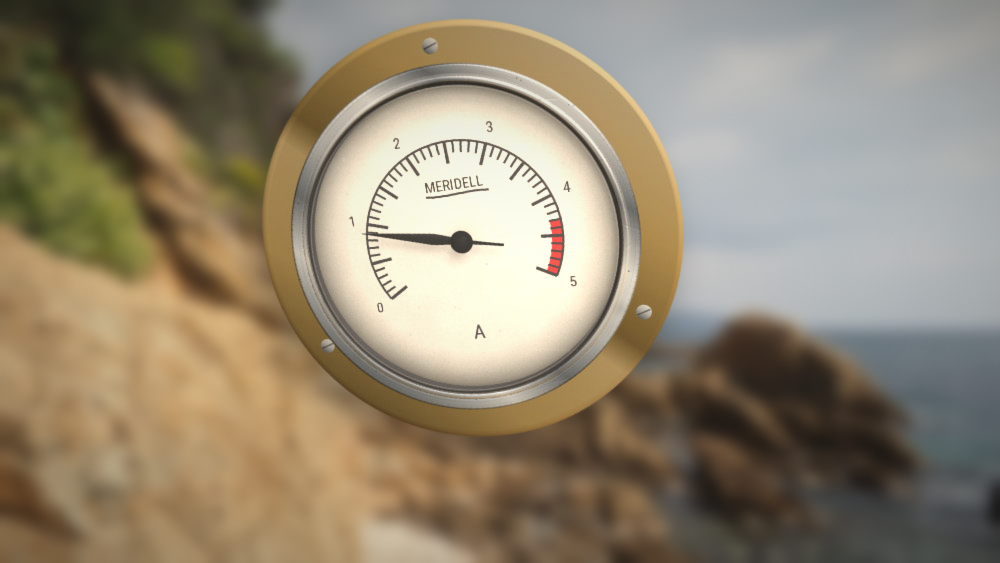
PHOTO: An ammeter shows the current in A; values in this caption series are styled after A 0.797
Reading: A 0.9
